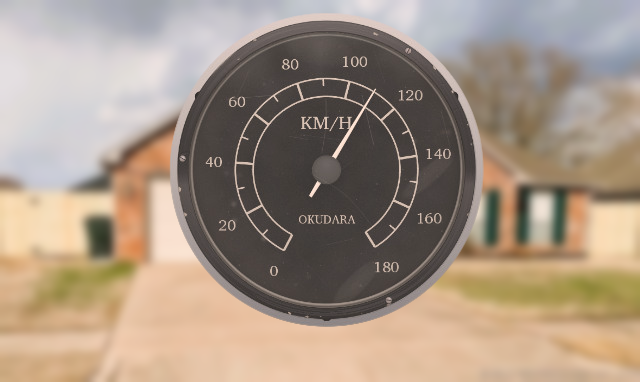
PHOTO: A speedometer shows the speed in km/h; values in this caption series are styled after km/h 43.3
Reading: km/h 110
